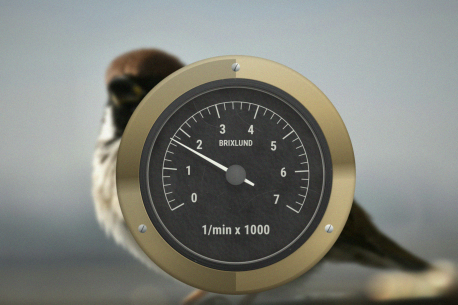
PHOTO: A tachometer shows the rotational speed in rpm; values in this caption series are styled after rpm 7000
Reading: rpm 1700
